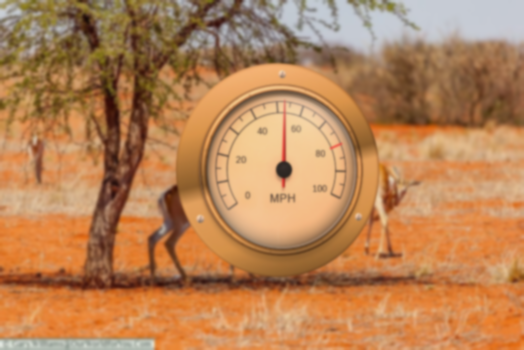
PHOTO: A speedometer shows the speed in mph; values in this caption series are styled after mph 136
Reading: mph 52.5
